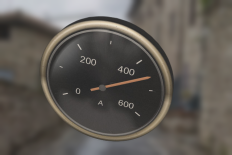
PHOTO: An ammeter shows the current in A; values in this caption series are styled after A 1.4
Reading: A 450
